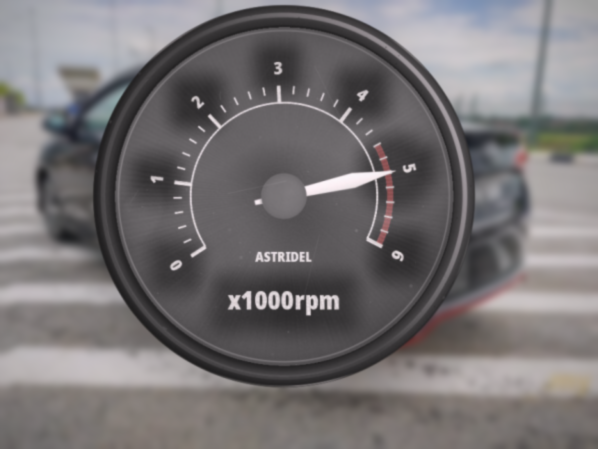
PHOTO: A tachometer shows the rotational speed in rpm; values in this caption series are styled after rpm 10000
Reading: rpm 5000
